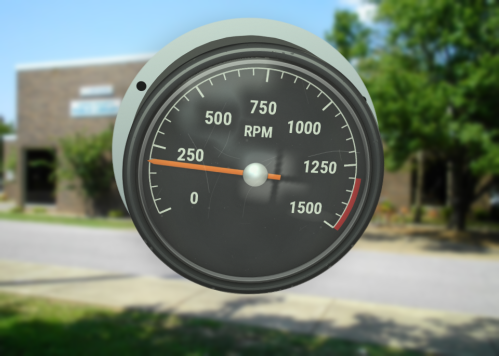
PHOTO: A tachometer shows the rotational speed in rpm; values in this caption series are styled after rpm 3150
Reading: rpm 200
